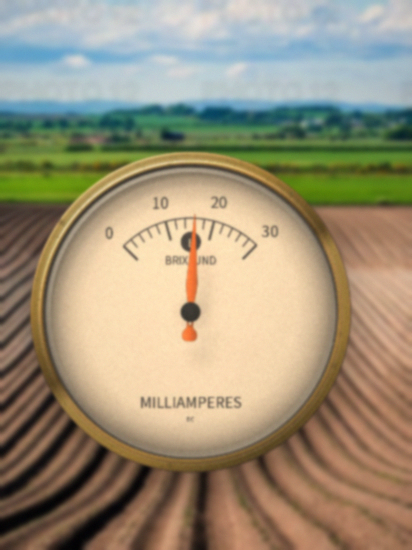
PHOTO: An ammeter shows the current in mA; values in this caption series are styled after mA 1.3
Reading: mA 16
